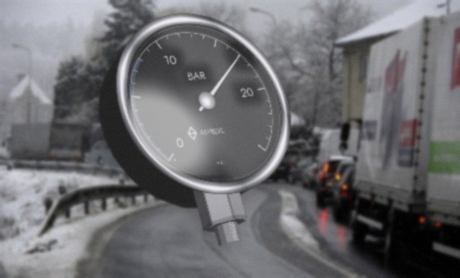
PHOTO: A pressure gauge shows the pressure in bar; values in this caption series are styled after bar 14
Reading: bar 17
